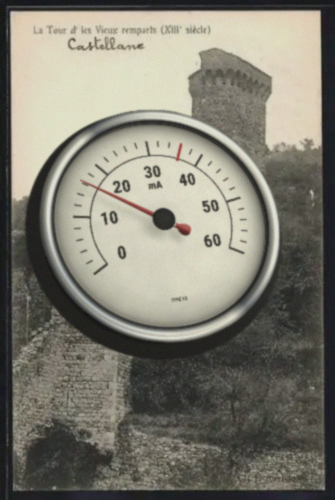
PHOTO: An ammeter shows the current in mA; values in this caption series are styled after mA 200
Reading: mA 16
